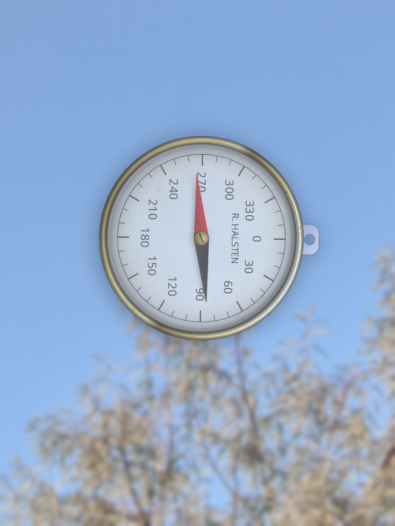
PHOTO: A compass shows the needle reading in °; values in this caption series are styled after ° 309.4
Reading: ° 265
